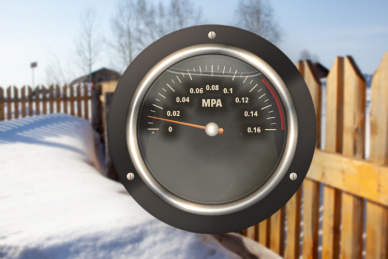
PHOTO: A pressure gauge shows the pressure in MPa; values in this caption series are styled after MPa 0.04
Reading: MPa 0.01
